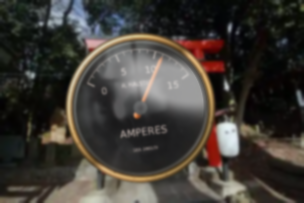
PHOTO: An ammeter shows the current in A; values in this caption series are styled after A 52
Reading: A 11
